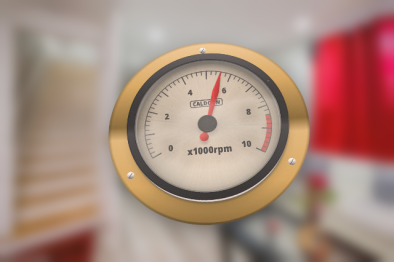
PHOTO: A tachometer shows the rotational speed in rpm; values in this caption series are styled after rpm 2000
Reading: rpm 5600
